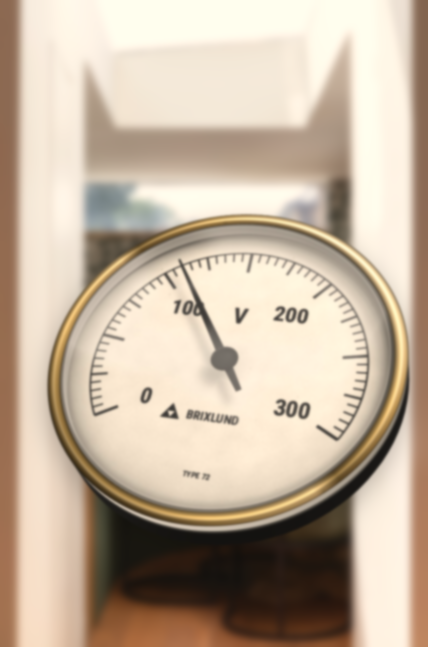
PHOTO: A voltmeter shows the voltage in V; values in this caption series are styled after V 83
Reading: V 110
